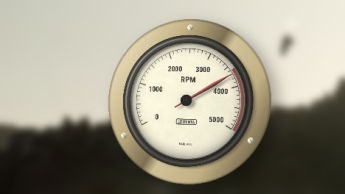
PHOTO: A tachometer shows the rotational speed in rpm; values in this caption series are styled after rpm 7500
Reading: rpm 3700
